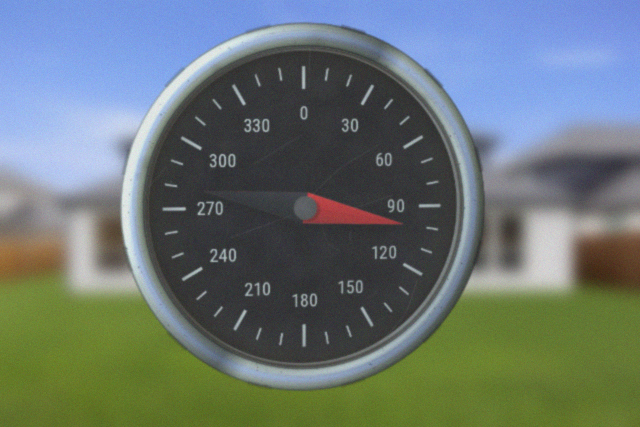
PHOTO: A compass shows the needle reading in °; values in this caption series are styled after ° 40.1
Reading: ° 100
